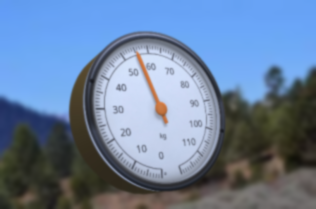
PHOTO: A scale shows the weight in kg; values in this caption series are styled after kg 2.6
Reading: kg 55
